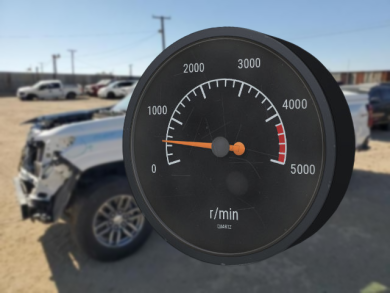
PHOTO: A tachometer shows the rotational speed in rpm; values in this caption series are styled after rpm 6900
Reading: rpm 500
